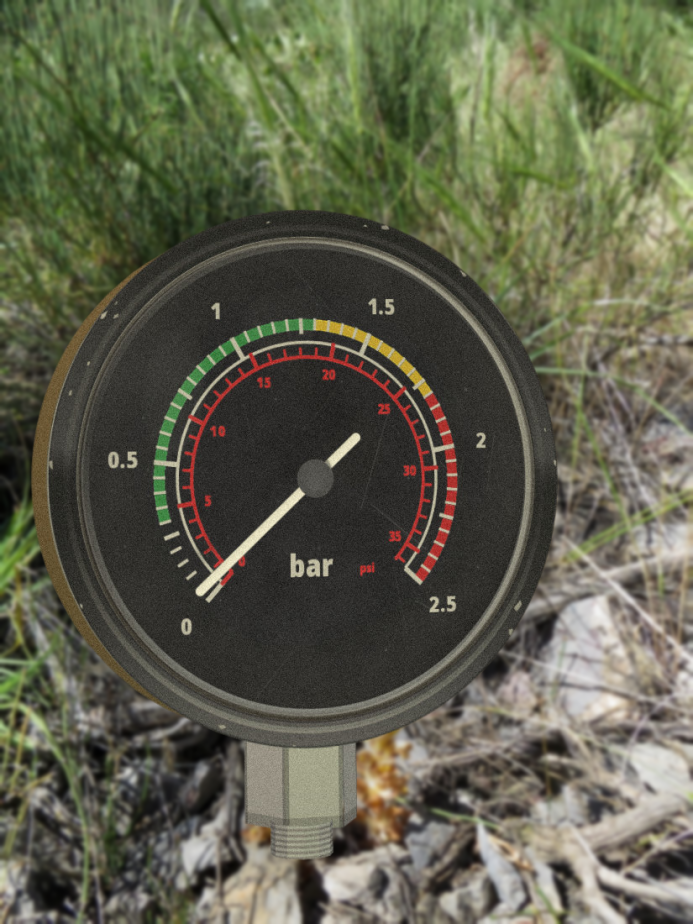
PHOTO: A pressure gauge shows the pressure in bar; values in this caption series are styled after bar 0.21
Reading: bar 0.05
